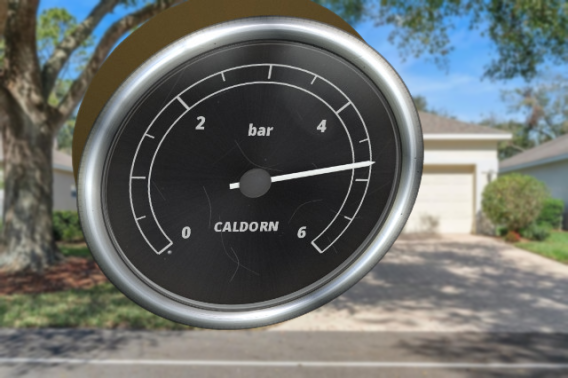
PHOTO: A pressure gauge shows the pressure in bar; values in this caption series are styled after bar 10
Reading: bar 4.75
